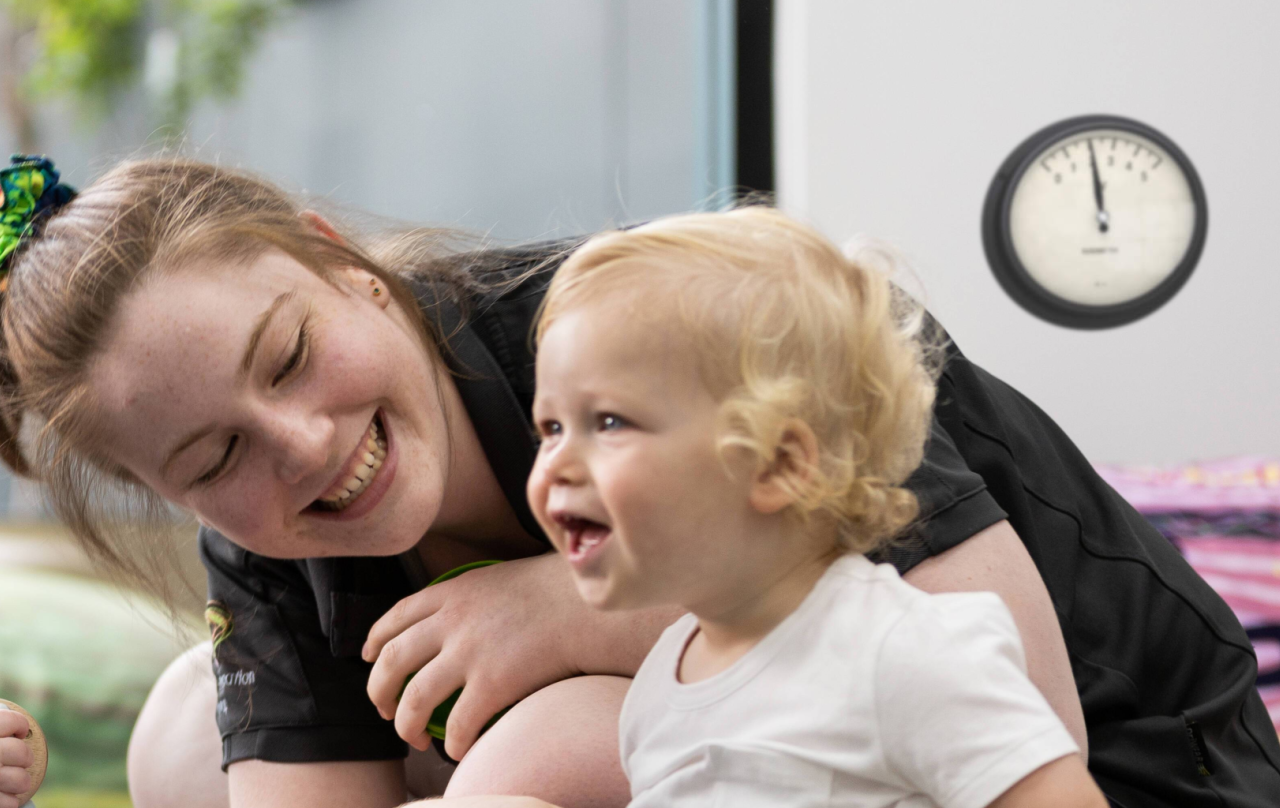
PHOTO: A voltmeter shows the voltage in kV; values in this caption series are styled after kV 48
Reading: kV 2
